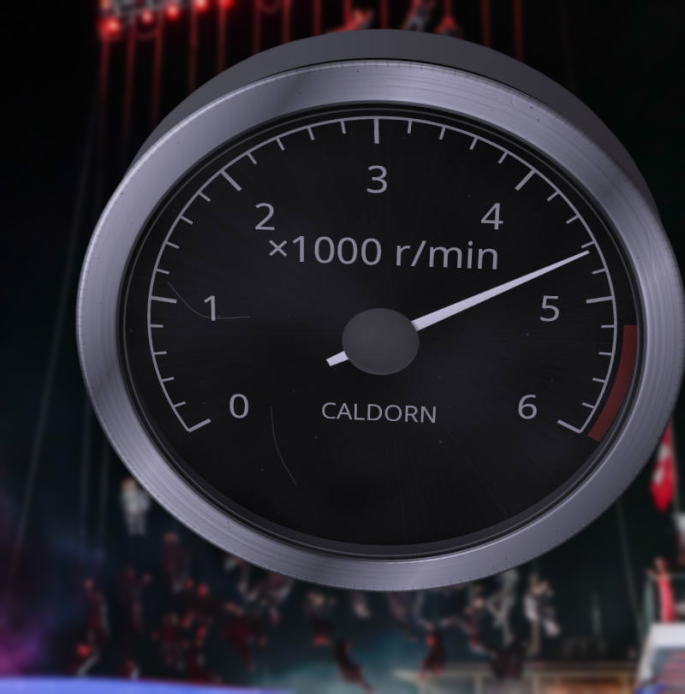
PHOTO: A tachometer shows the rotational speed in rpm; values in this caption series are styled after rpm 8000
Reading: rpm 4600
